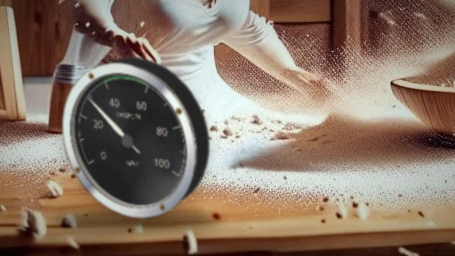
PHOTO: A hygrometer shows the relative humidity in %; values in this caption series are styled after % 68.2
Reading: % 30
